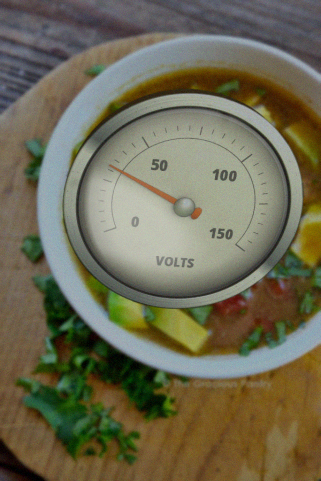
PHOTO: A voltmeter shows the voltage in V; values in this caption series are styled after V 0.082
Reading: V 32.5
